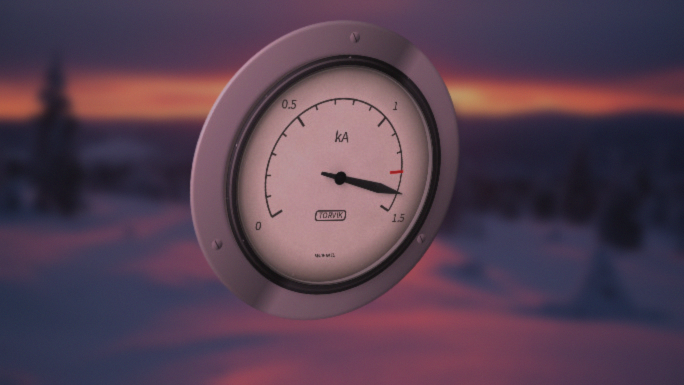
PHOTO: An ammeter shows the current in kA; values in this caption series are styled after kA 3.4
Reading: kA 1.4
